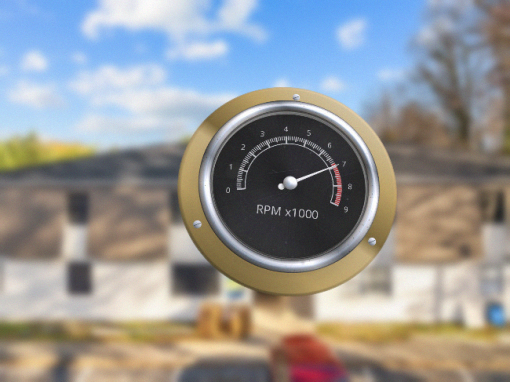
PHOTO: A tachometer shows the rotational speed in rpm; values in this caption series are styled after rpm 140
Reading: rpm 7000
